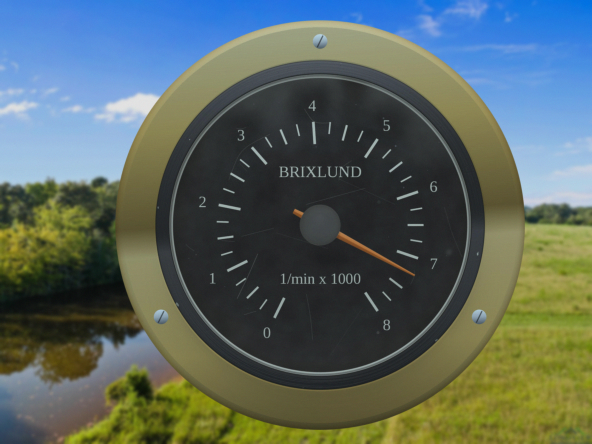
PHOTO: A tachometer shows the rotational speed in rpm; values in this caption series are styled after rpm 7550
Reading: rpm 7250
